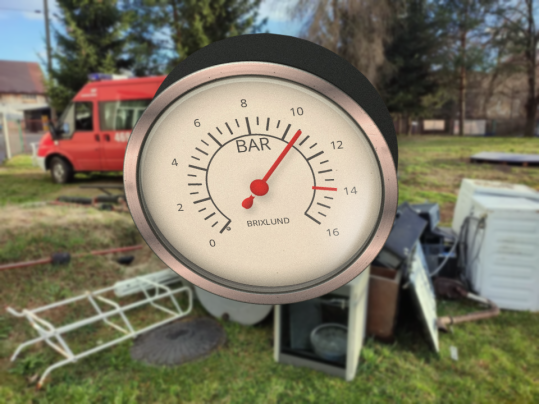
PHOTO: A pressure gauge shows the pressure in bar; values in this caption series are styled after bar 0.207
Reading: bar 10.5
